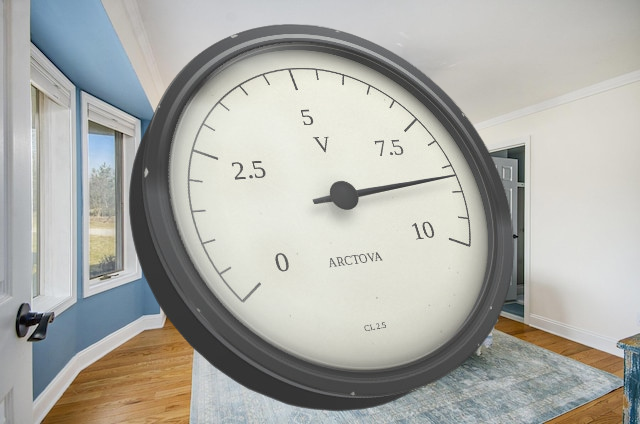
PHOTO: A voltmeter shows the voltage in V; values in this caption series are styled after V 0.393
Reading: V 8.75
